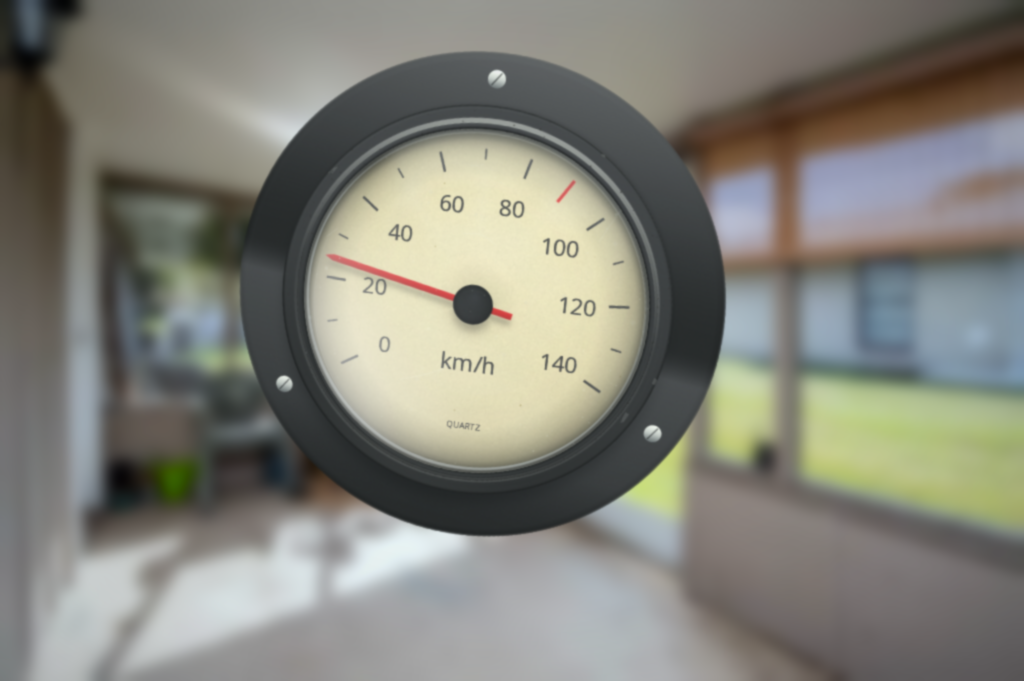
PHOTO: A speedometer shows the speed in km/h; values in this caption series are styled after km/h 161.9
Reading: km/h 25
